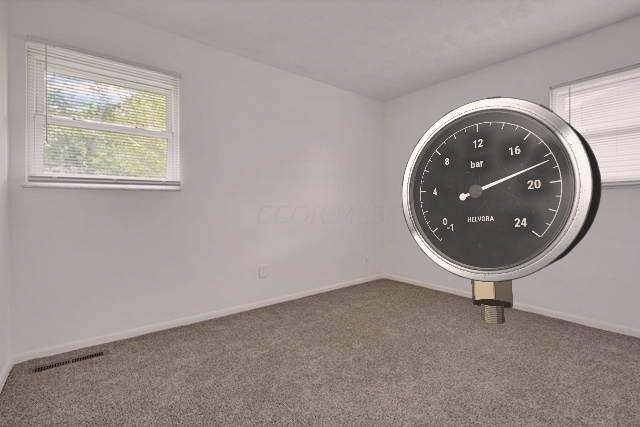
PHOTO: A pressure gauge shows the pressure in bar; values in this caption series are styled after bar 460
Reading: bar 18.5
